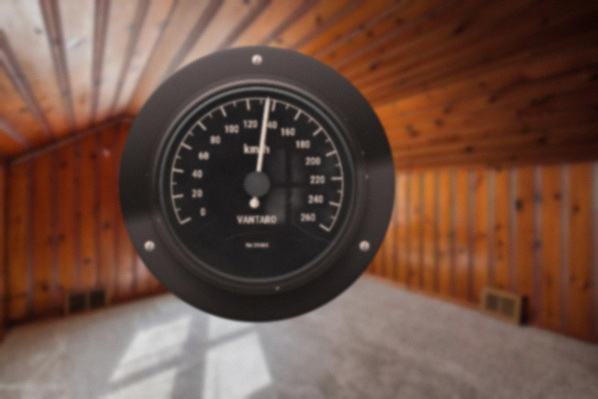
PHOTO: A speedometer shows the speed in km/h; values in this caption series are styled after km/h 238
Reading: km/h 135
